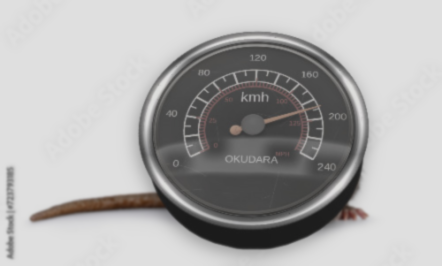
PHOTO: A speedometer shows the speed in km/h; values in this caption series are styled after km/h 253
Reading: km/h 190
